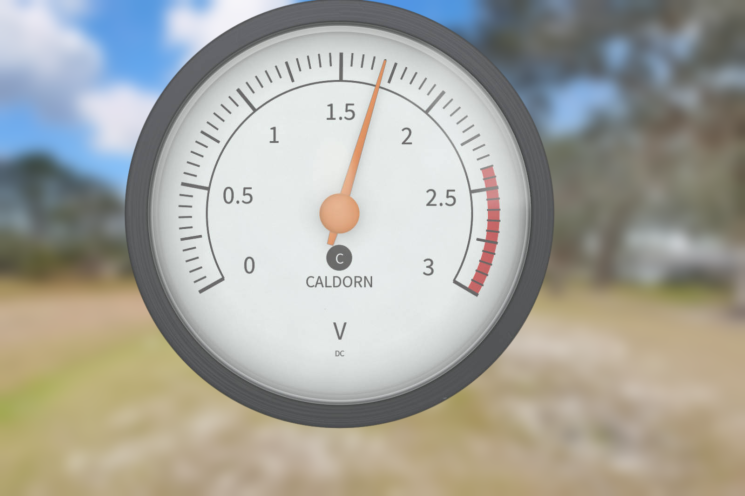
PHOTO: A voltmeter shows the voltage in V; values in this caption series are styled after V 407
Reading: V 1.7
